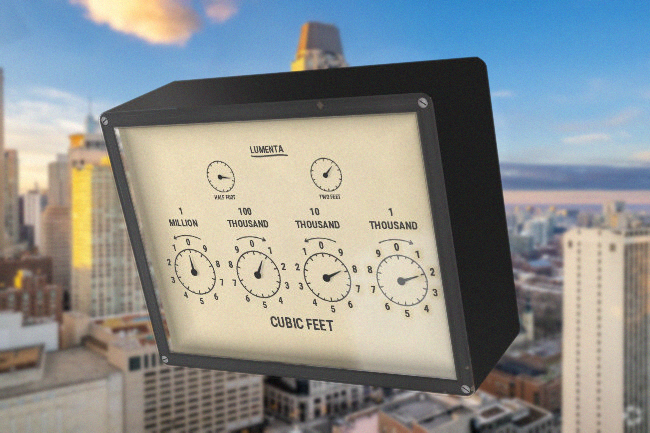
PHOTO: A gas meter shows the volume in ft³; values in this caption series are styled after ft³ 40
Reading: ft³ 8200
